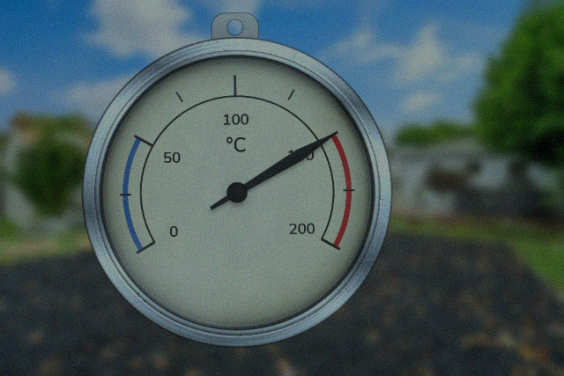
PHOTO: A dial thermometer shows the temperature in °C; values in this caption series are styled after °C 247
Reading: °C 150
